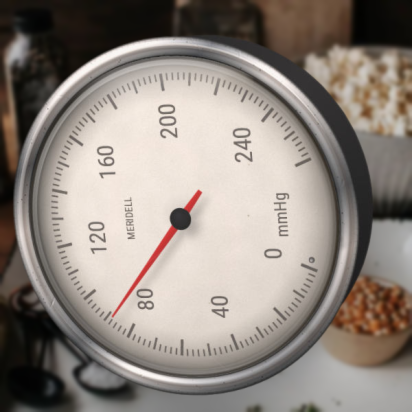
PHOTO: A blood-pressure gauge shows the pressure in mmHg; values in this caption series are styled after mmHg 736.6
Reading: mmHg 88
